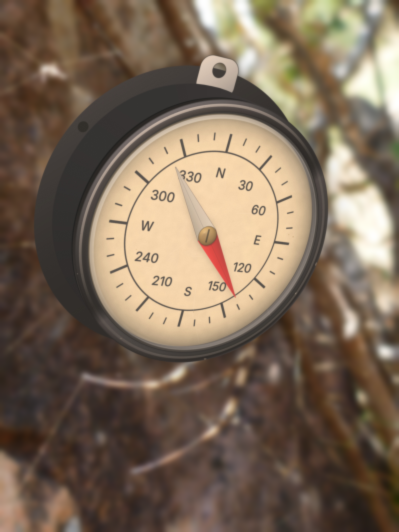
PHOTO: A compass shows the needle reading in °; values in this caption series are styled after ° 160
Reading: ° 140
